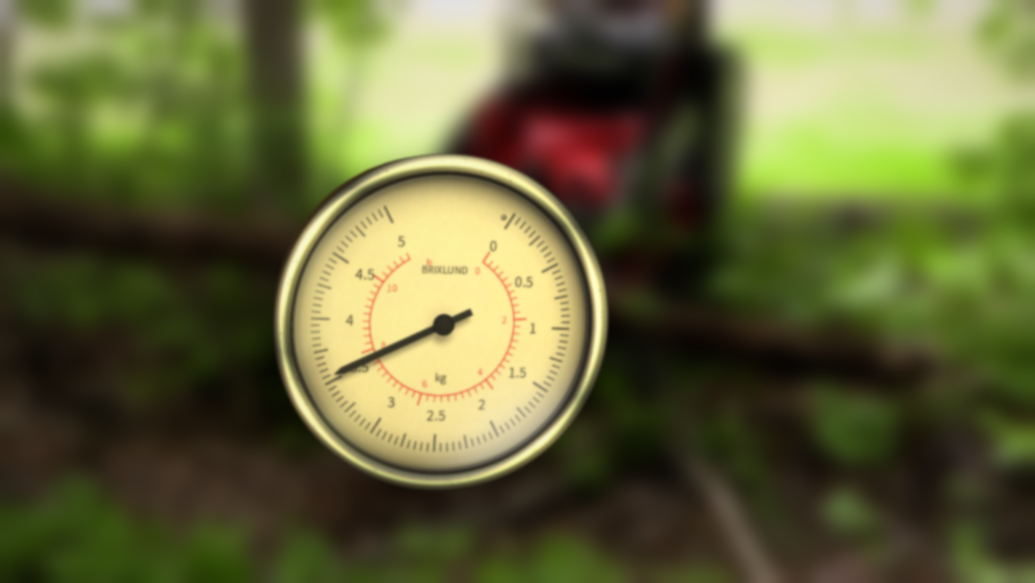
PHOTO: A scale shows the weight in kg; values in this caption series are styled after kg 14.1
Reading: kg 3.55
